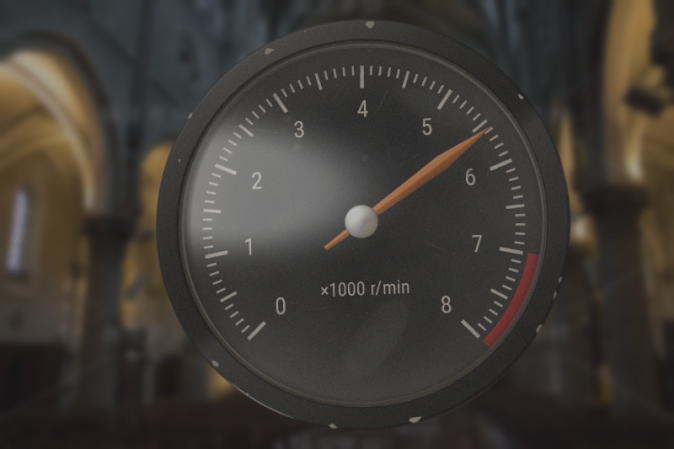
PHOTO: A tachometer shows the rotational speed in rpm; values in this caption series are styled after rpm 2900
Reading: rpm 5600
